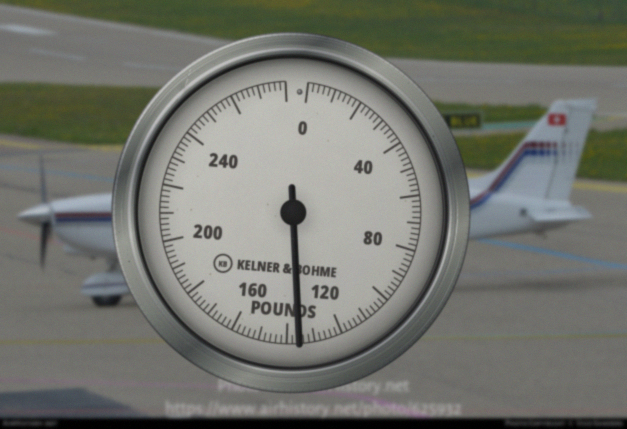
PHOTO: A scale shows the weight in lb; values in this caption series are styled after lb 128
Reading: lb 136
